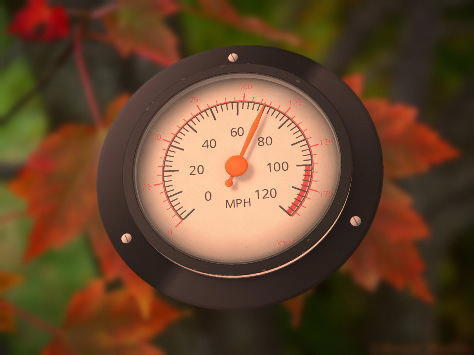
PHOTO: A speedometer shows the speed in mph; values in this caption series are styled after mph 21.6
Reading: mph 70
